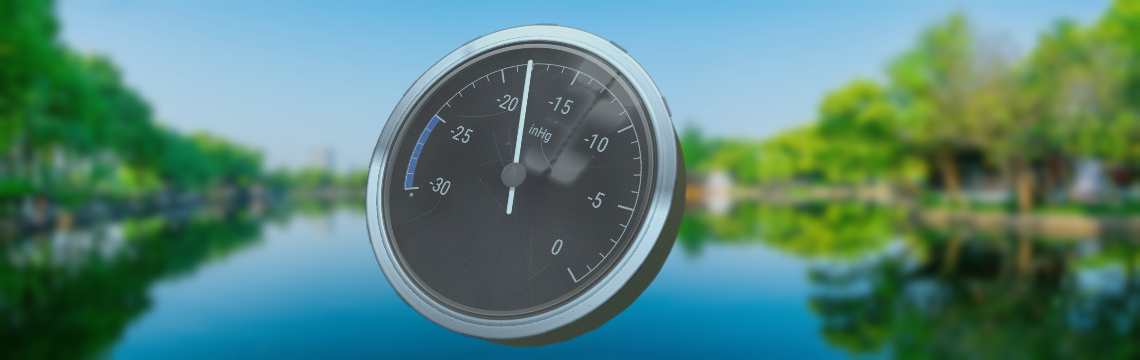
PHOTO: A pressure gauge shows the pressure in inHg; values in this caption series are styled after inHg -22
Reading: inHg -18
